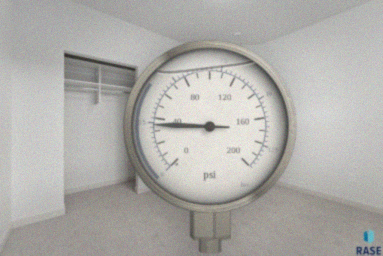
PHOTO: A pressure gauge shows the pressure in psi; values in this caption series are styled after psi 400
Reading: psi 35
